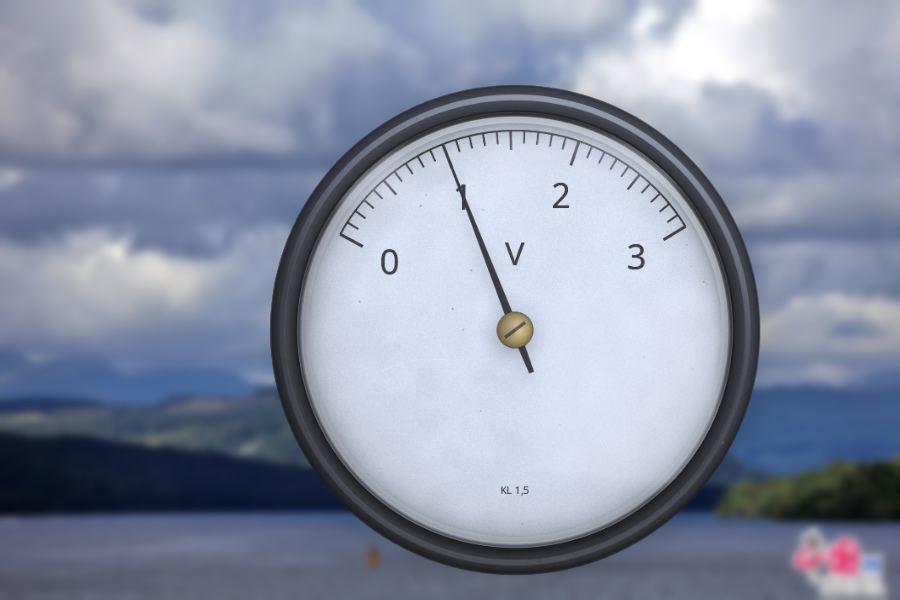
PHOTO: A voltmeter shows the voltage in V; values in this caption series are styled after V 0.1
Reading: V 1
